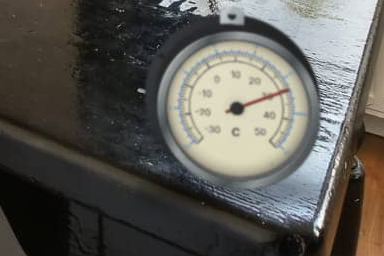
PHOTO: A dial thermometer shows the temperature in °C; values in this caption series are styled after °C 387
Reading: °C 30
